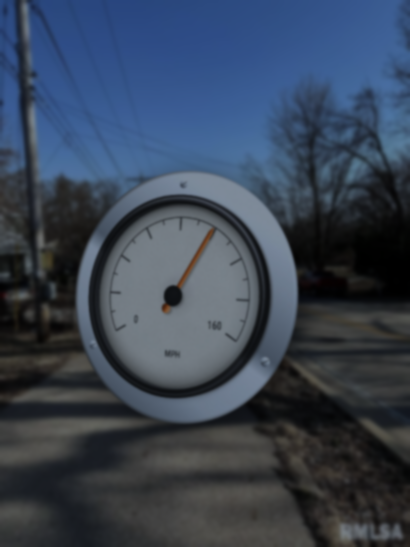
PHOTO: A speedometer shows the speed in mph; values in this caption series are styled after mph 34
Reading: mph 100
